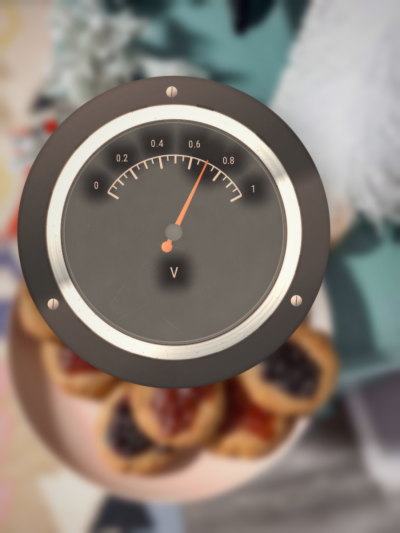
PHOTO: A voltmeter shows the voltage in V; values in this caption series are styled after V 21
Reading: V 0.7
